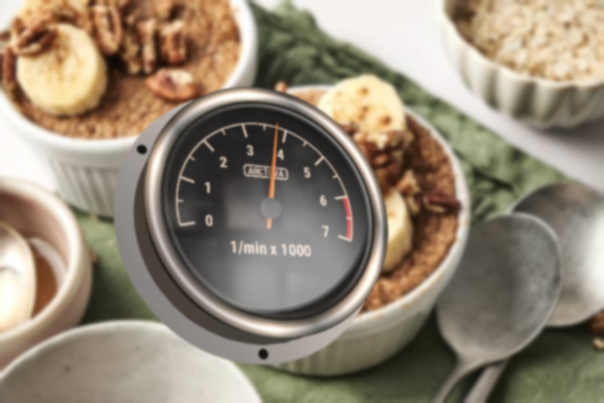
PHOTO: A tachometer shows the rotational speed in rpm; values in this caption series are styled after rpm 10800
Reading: rpm 3750
